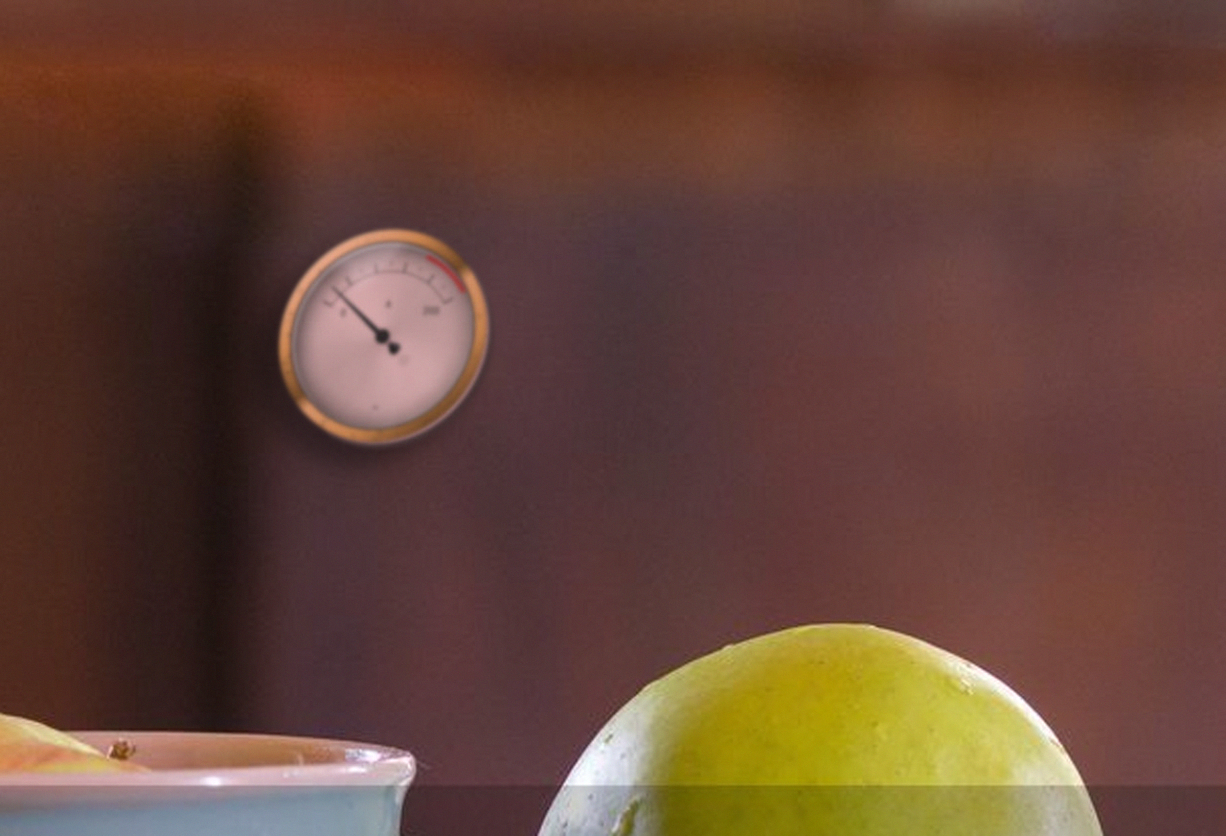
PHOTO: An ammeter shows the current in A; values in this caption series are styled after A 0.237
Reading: A 20
